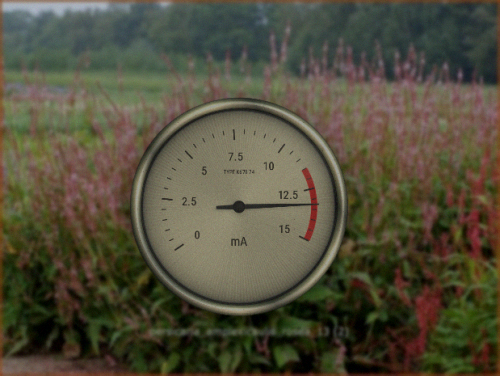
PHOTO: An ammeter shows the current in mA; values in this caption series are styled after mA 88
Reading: mA 13.25
